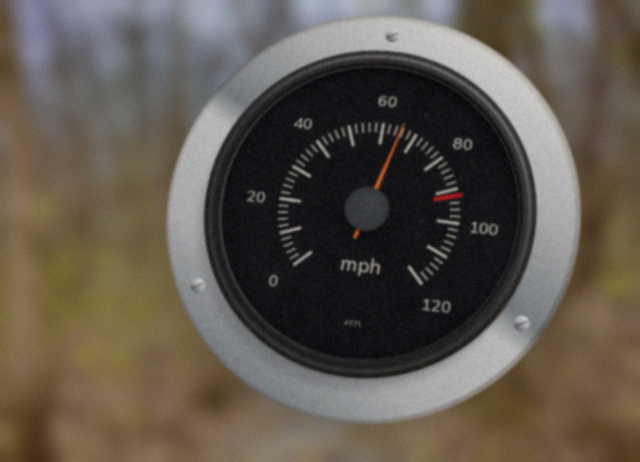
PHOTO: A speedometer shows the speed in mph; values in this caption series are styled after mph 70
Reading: mph 66
